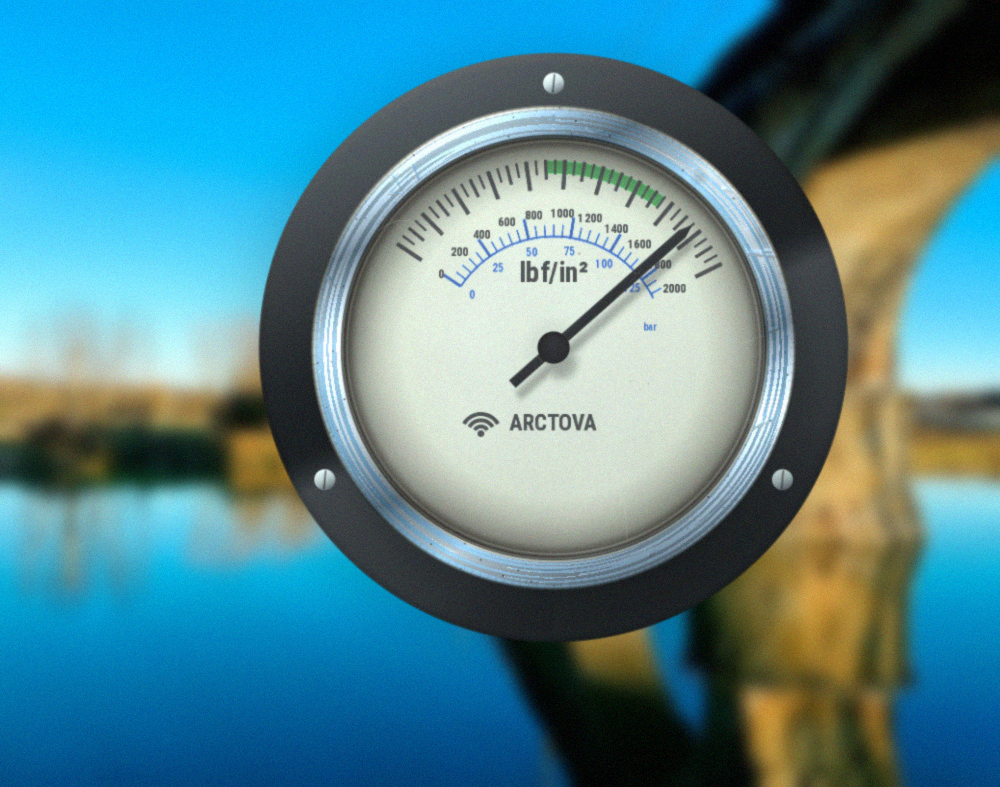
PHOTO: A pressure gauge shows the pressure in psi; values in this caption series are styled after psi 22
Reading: psi 1750
